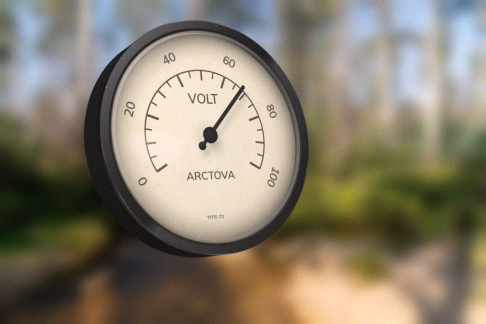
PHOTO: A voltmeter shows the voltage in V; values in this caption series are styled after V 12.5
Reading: V 67.5
